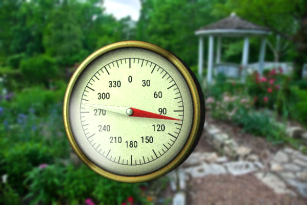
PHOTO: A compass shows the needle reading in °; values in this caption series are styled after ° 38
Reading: ° 100
